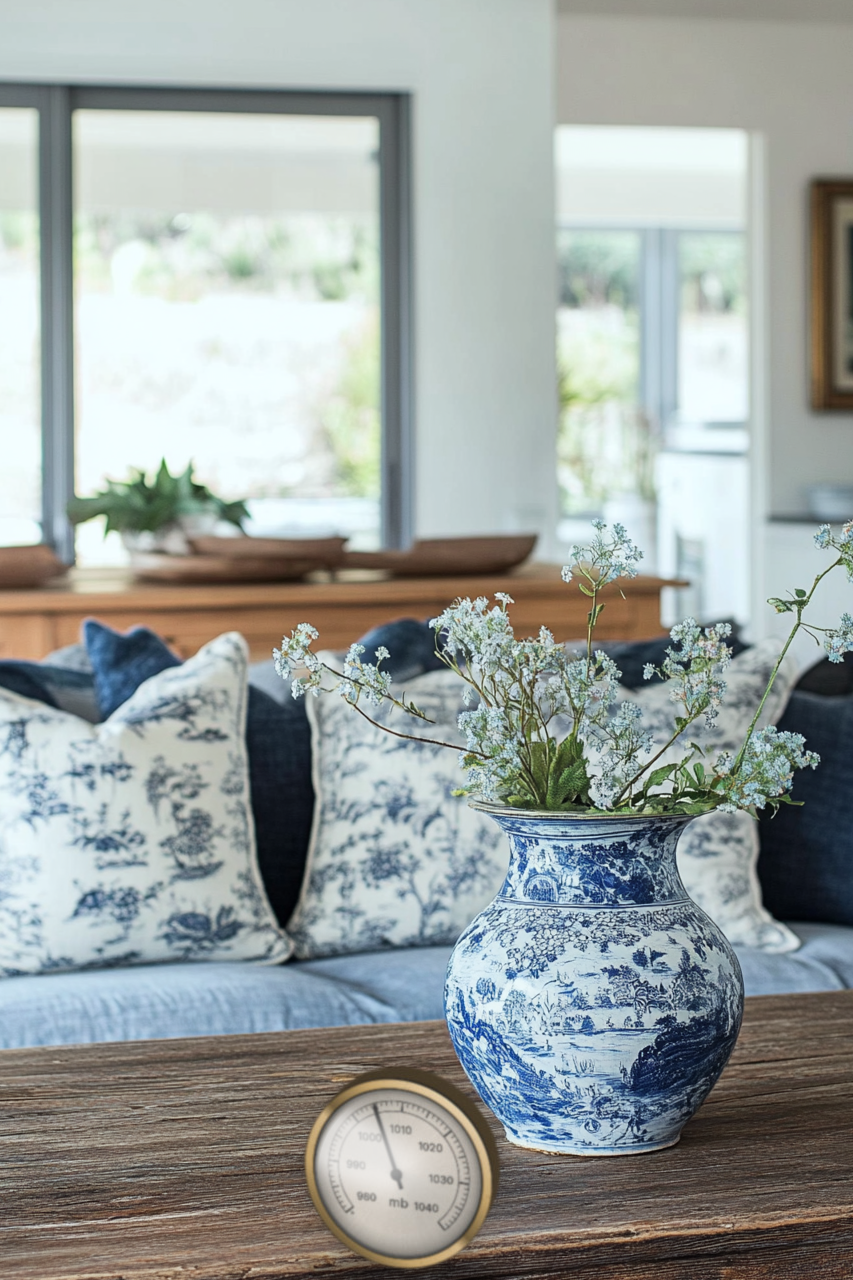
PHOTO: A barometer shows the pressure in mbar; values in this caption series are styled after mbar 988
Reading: mbar 1005
